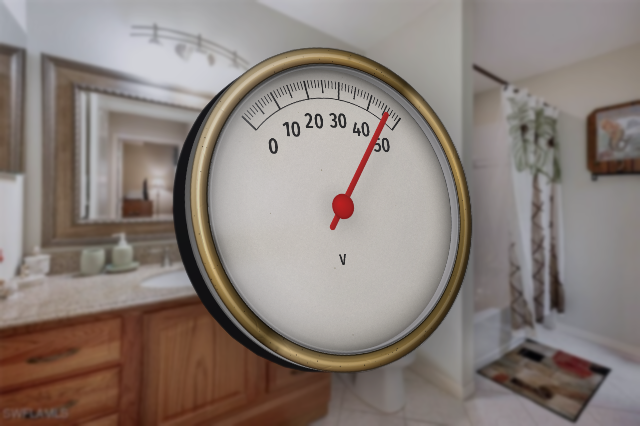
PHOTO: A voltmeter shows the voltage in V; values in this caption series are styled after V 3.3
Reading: V 45
